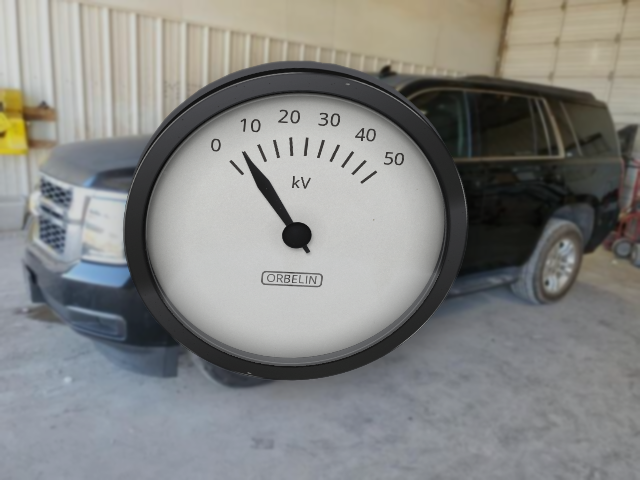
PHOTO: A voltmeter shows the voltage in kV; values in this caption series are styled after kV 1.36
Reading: kV 5
